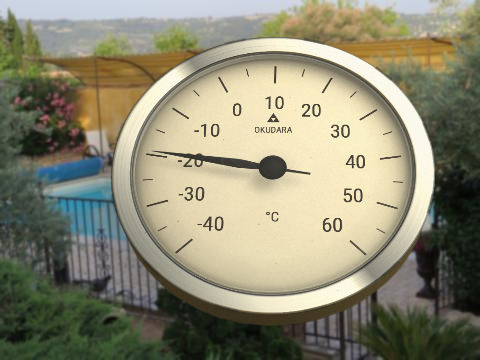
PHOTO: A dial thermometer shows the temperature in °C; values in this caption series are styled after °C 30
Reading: °C -20
